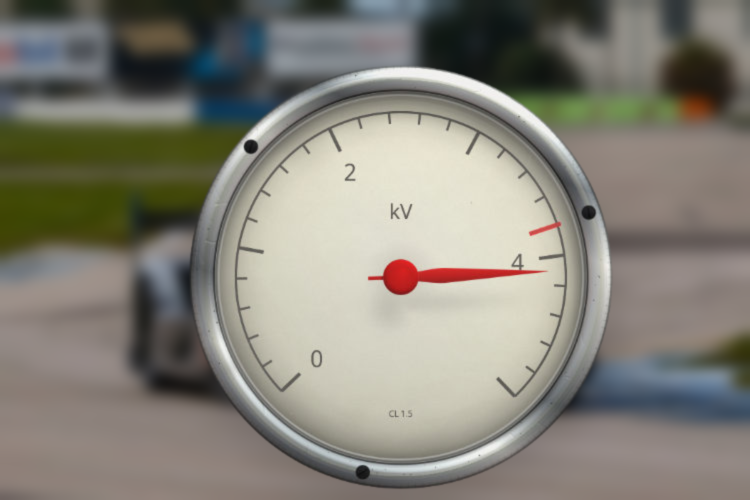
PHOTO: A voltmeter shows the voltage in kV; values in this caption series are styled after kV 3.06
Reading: kV 4.1
